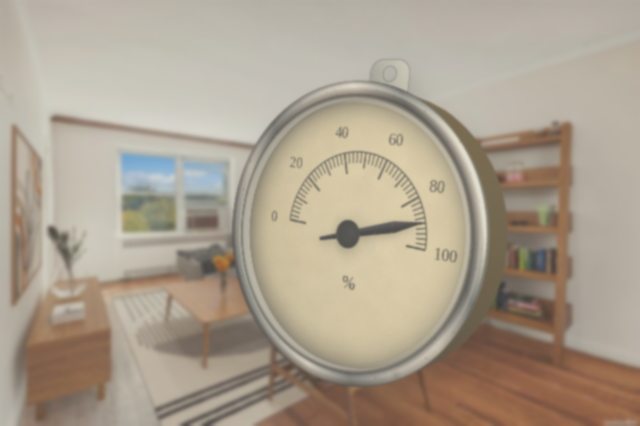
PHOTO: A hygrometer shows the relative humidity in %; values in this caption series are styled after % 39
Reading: % 90
